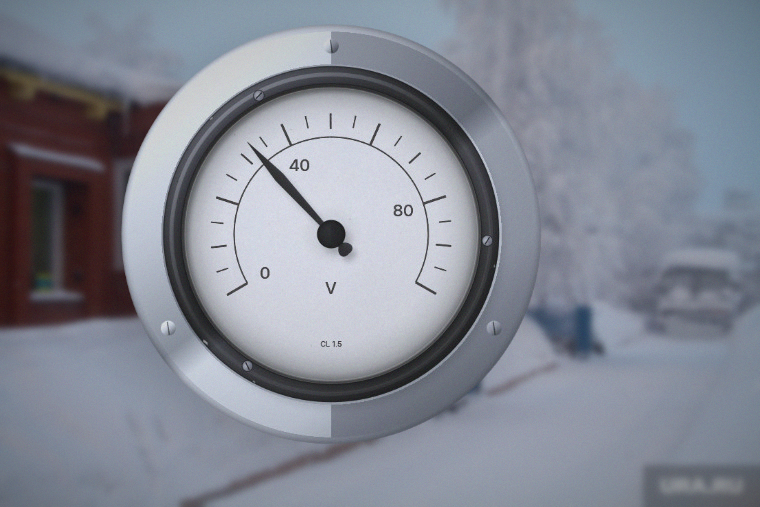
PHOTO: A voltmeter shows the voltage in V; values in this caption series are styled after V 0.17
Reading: V 32.5
